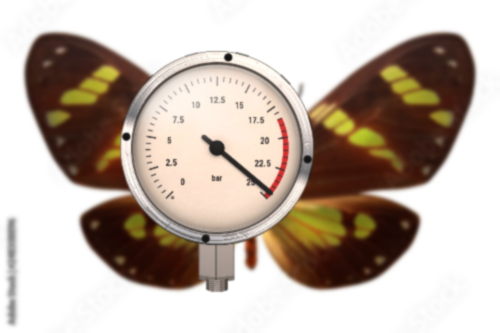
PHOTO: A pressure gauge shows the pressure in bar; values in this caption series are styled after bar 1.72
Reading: bar 24.5
